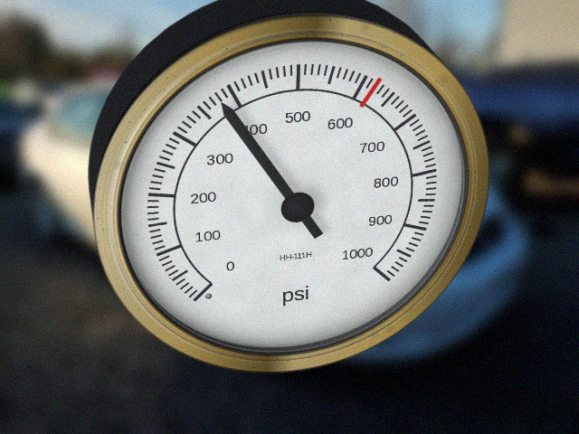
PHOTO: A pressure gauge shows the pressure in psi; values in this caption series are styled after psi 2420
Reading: psi 380
